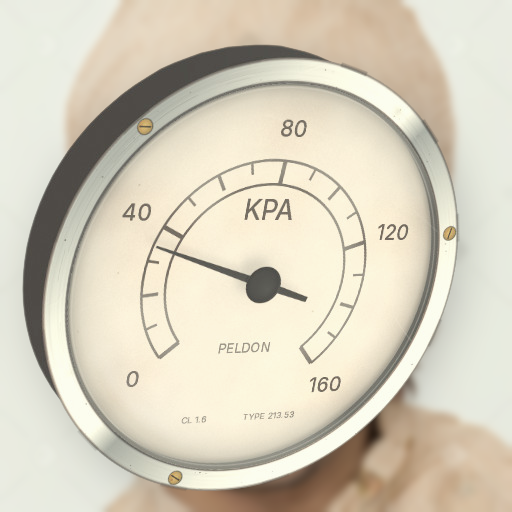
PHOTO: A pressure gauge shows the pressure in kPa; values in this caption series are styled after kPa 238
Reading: kPa 35
